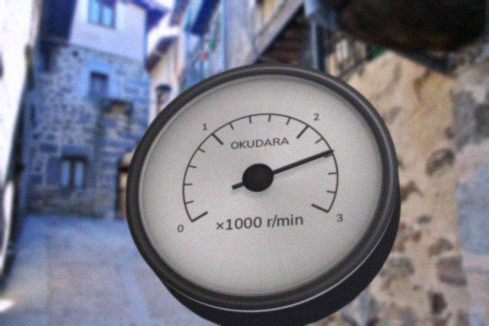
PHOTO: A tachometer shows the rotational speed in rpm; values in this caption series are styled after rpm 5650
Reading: rpm 2400
